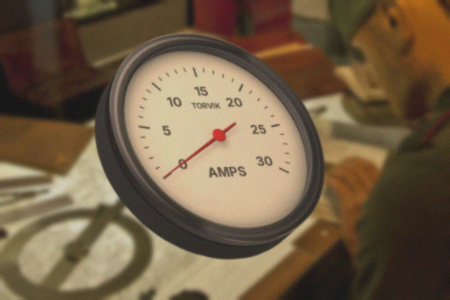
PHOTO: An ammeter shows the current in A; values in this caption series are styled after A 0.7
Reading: A 0
